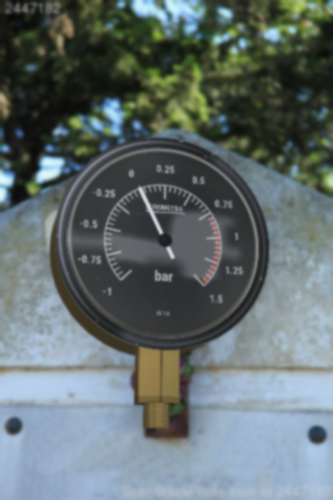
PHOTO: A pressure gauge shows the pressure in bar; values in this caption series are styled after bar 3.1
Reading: bar 0
